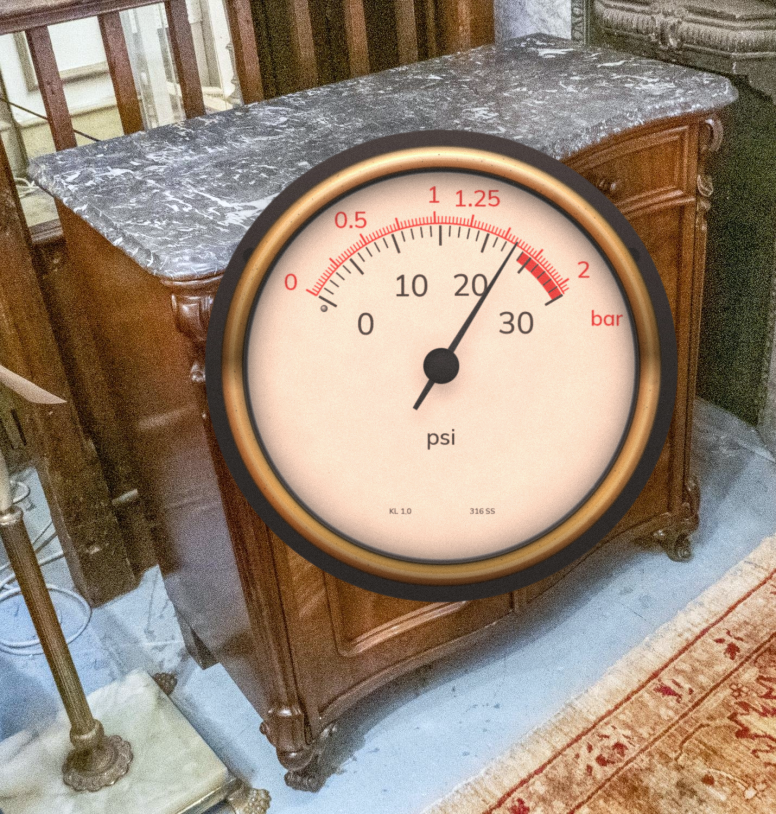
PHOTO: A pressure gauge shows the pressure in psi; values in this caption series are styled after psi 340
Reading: psi 23
